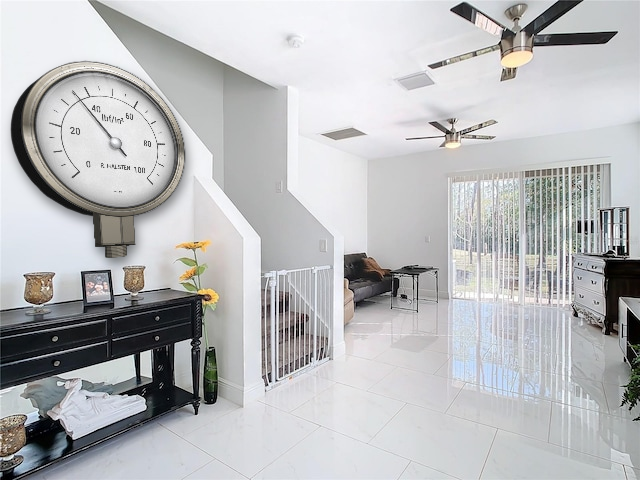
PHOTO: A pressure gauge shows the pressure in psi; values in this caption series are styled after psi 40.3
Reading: psi 35
